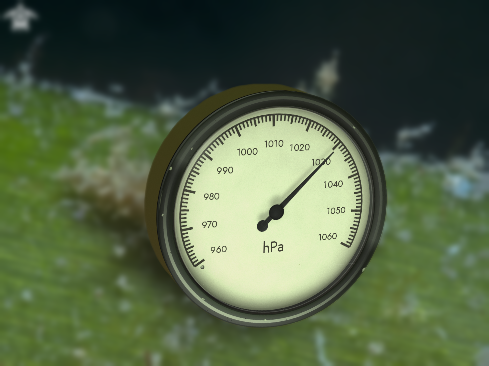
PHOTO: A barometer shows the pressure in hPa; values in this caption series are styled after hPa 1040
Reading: hPa 1030
